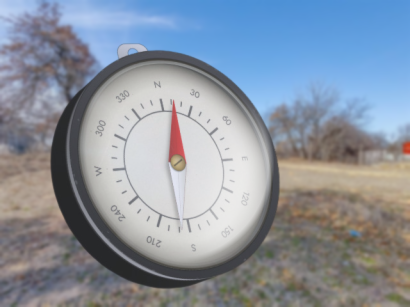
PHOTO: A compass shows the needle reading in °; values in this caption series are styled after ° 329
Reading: ° 10
